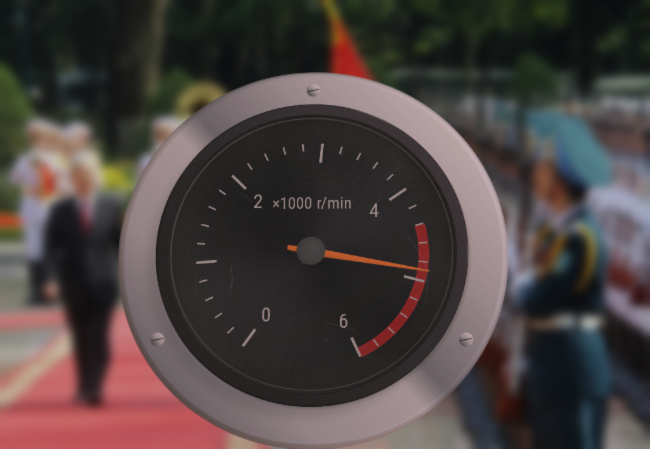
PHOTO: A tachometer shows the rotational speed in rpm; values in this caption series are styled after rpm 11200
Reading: rpm 4900
